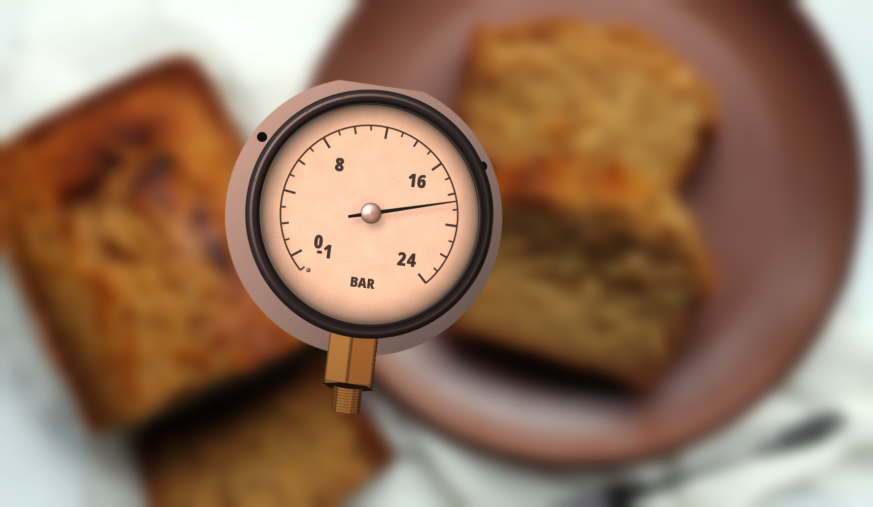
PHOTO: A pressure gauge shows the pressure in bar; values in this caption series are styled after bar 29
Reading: bar 18.5
